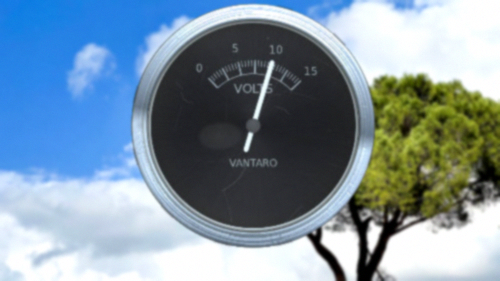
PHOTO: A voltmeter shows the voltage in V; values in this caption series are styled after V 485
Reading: V 10
